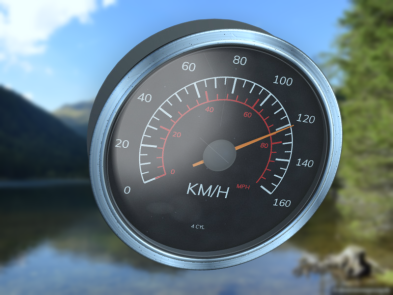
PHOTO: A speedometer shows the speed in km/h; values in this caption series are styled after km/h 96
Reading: km/h 120
